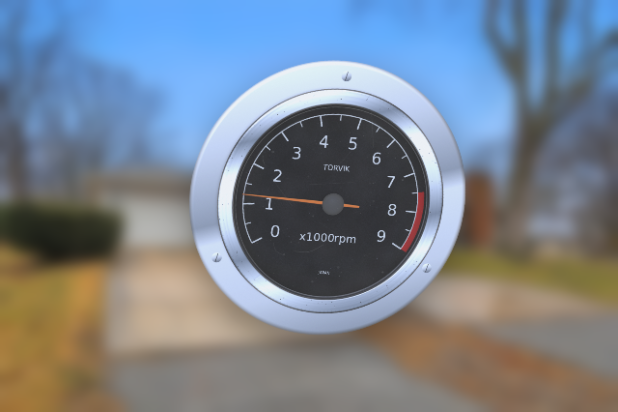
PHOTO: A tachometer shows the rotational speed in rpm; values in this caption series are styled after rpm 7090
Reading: rpm 1250
